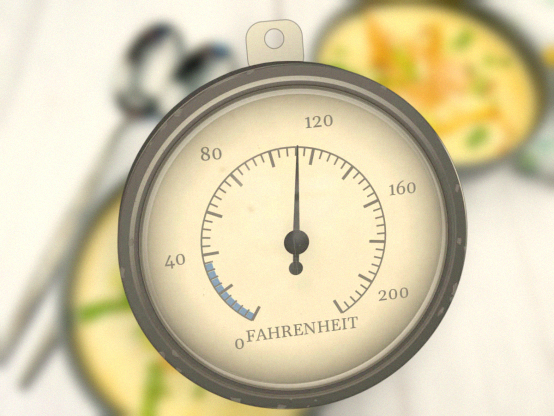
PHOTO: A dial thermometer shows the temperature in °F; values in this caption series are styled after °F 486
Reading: °F 112
